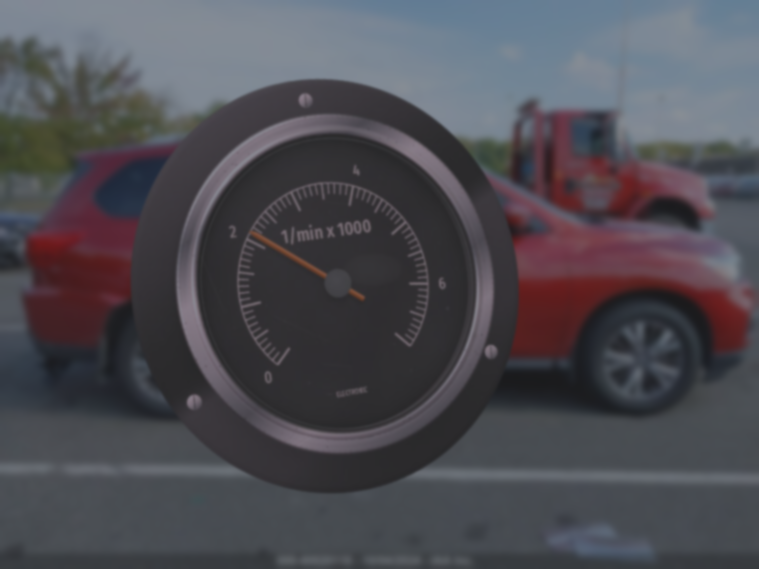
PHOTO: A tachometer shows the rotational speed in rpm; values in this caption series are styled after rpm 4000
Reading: rpm 2100
